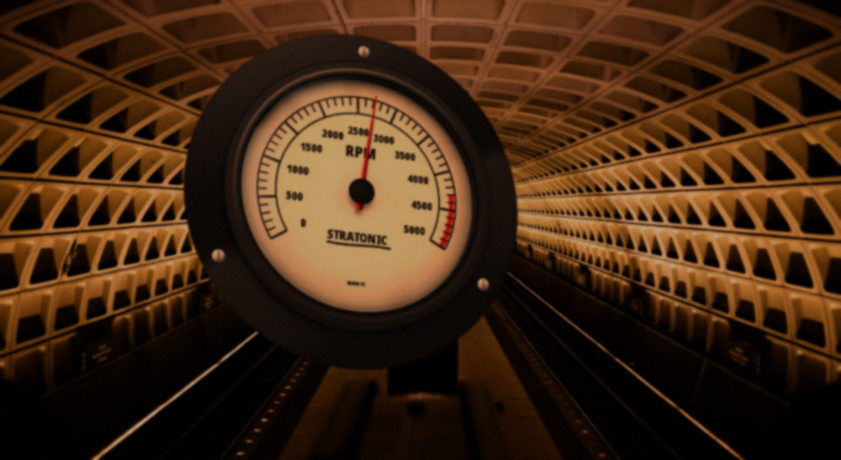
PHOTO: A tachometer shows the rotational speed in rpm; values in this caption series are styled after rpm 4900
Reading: rpm 2700
